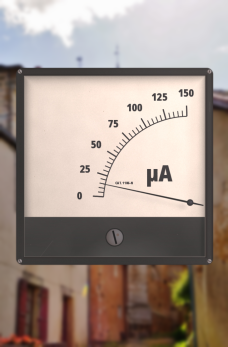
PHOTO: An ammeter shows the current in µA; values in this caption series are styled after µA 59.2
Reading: µA 15
